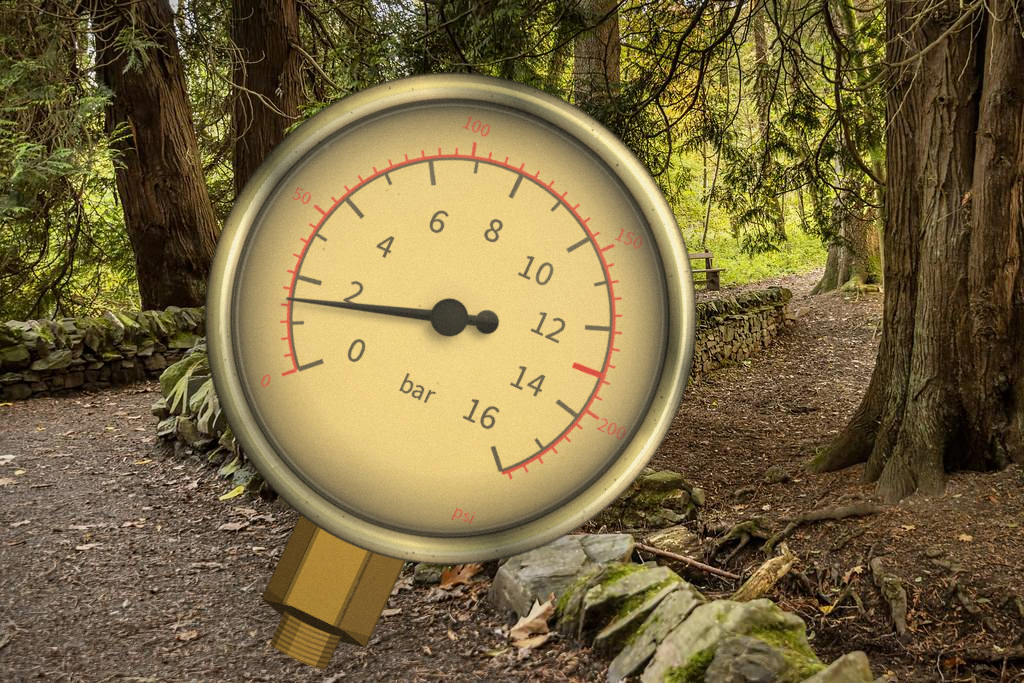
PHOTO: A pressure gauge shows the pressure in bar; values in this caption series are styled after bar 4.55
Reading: bar 1.5
